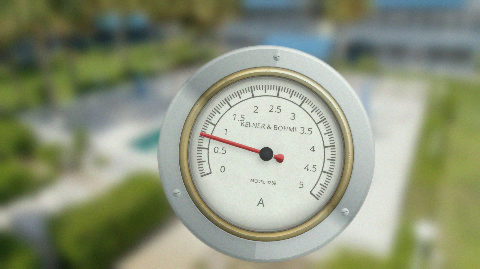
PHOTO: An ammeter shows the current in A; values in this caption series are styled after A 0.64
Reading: A 0.75
